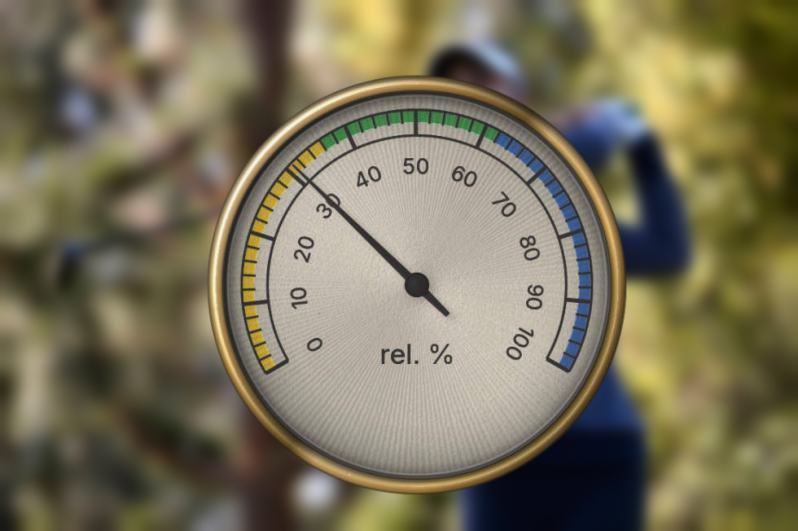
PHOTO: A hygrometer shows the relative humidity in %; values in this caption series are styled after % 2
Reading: % 31
